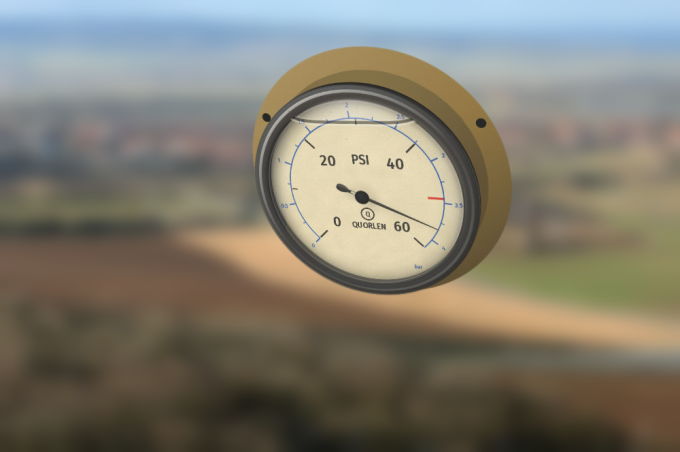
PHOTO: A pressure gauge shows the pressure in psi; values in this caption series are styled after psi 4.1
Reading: psi 55
